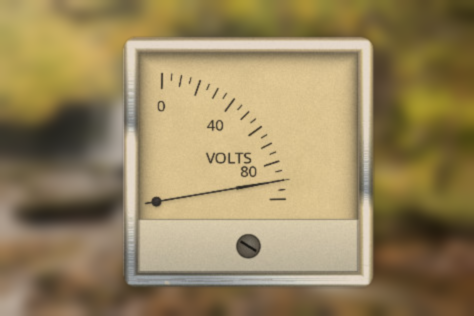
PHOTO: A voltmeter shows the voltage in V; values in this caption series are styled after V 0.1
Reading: V 90
